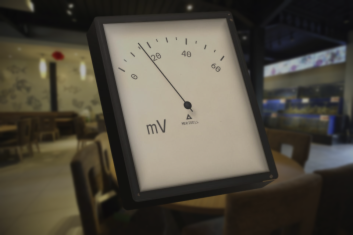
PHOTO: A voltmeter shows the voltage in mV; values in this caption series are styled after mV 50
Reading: mV 15
